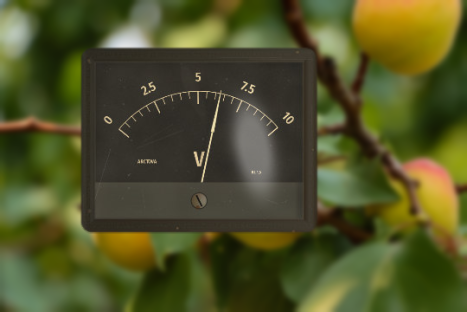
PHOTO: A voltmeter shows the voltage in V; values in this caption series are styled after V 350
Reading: V 6.25
